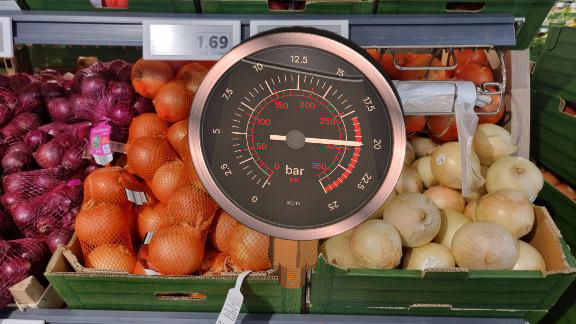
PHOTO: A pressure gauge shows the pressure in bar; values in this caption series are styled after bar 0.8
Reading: bar 20
